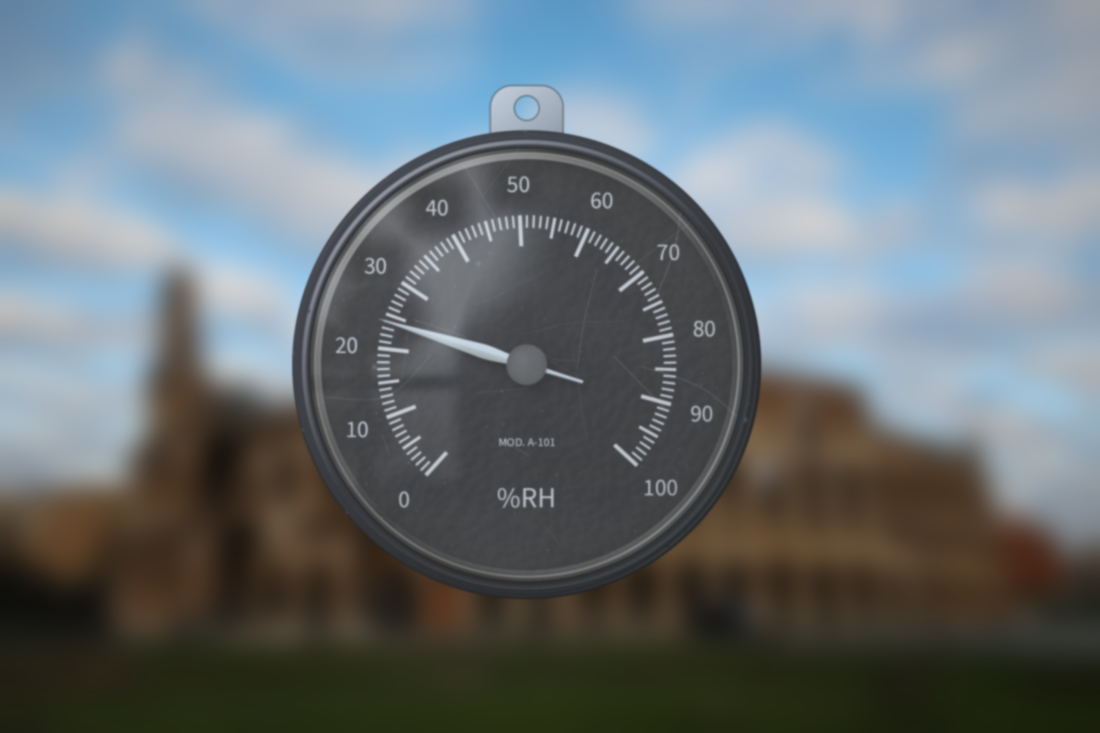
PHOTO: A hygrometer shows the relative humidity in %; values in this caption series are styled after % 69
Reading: % 24
